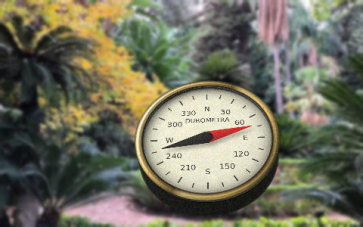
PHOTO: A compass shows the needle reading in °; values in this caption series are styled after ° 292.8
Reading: ° 75
